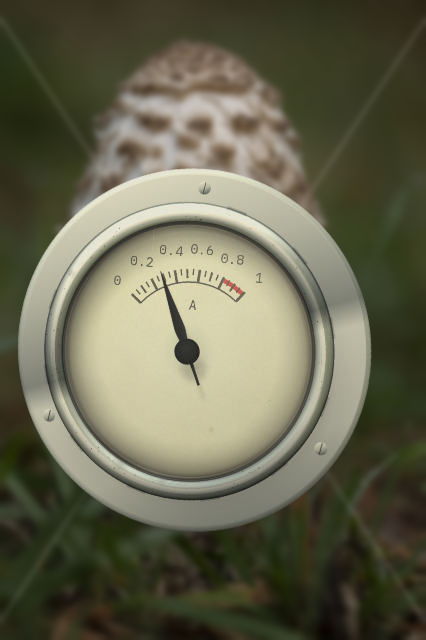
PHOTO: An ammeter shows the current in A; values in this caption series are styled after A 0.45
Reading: A 0.3
